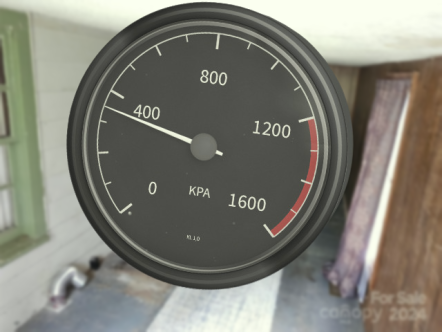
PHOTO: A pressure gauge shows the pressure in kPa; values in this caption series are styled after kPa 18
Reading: kPa 350
